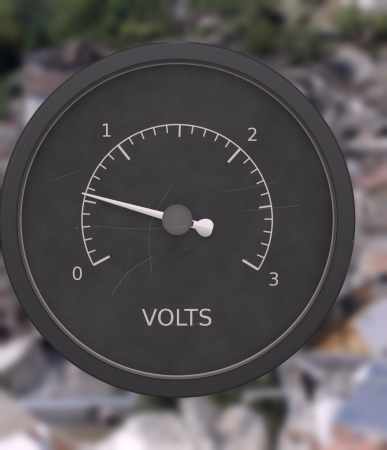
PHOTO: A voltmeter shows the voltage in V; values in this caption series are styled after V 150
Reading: V 0.55
